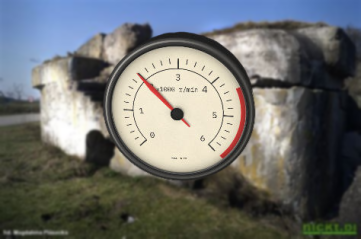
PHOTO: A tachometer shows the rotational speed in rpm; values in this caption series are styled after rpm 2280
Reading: rpm 2000
